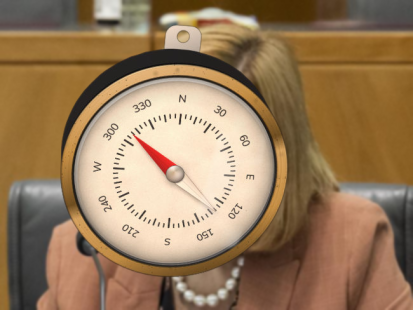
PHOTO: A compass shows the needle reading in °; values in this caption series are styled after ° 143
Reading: ° 310
